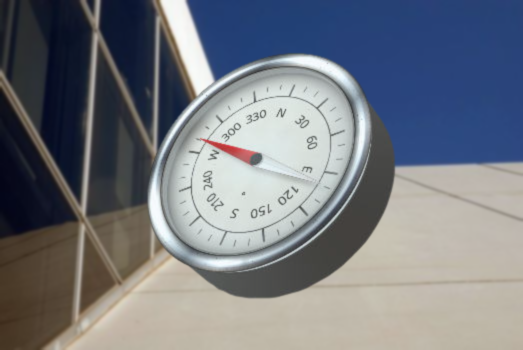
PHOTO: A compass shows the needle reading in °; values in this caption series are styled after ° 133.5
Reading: ° 280
